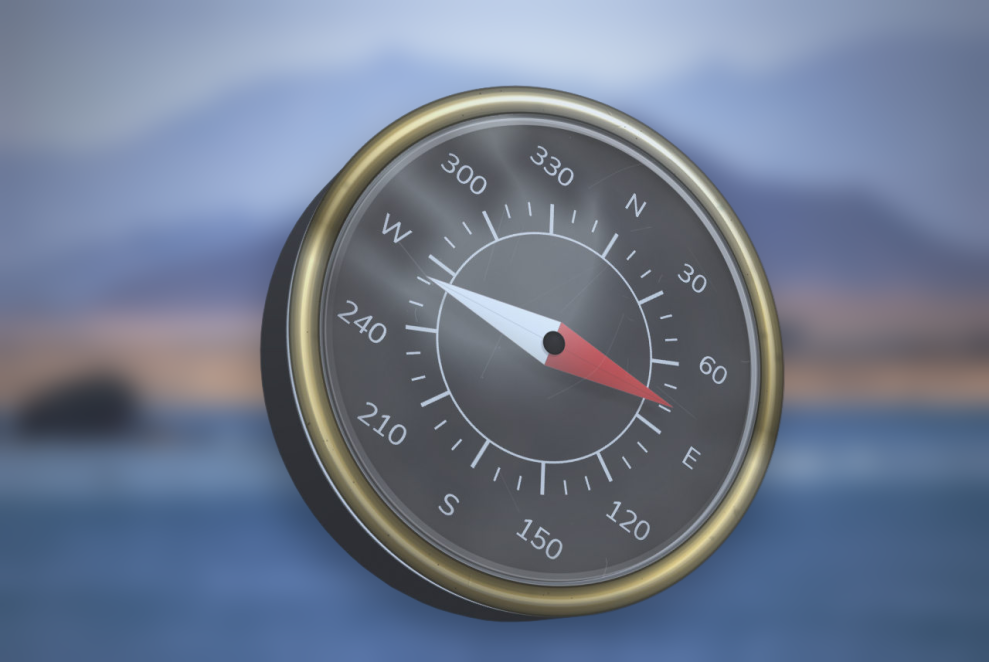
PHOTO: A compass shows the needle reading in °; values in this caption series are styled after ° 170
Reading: ° 80
